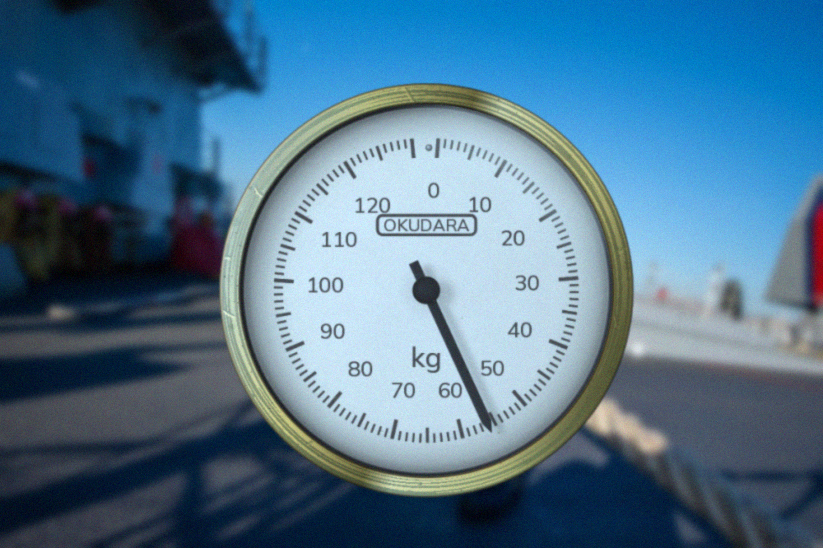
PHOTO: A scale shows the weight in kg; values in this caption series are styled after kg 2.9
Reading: kg 56
